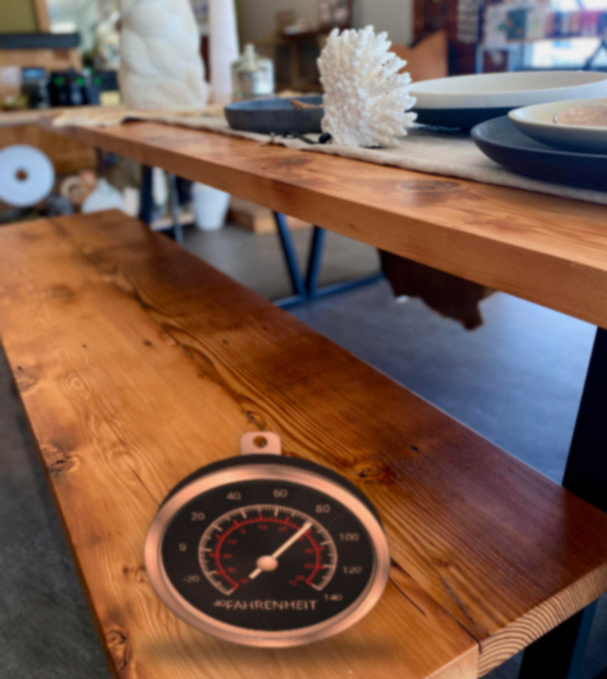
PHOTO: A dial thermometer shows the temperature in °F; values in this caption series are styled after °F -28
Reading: °F 80
